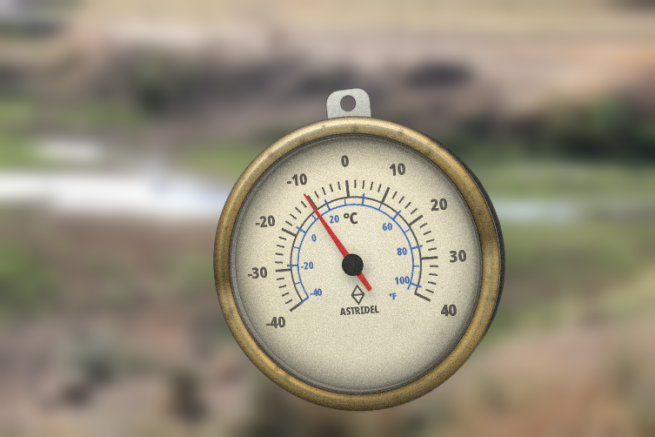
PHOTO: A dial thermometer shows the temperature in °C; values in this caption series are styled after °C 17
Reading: °C -10
